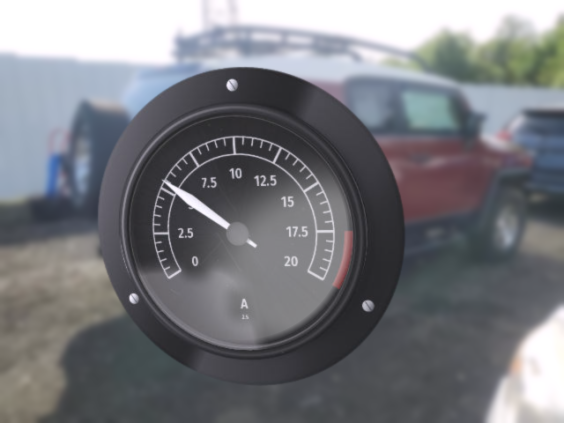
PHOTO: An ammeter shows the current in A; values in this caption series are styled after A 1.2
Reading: A 5.5
